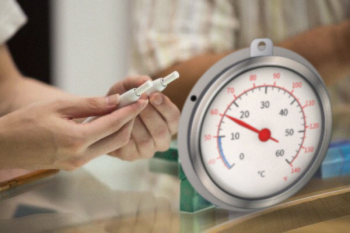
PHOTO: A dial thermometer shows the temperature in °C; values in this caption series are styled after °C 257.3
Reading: °C 16
